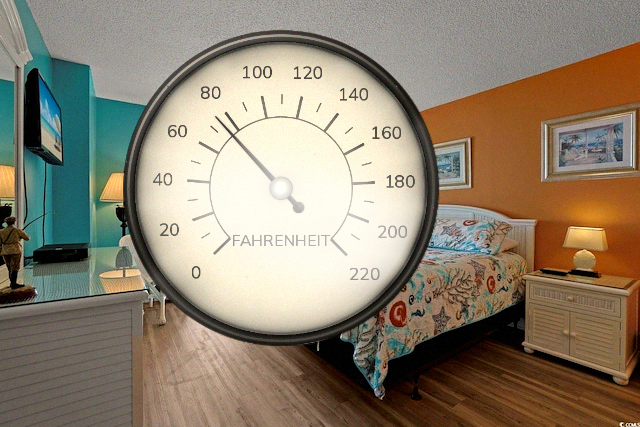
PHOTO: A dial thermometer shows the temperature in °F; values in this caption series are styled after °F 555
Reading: °F 75
